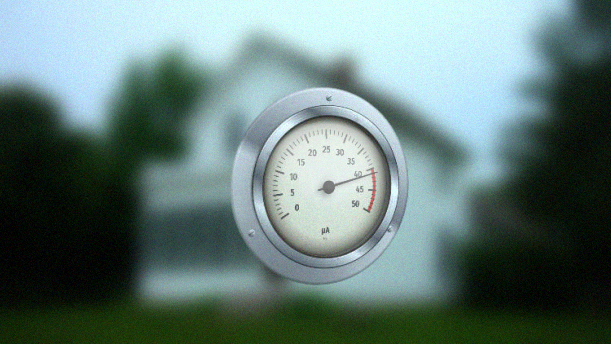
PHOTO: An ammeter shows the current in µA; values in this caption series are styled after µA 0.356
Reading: µA 41
